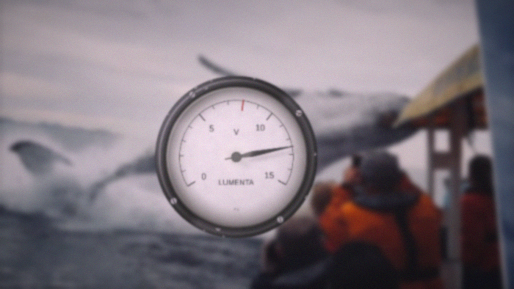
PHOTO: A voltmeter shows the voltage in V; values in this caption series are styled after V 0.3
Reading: V 12.5
